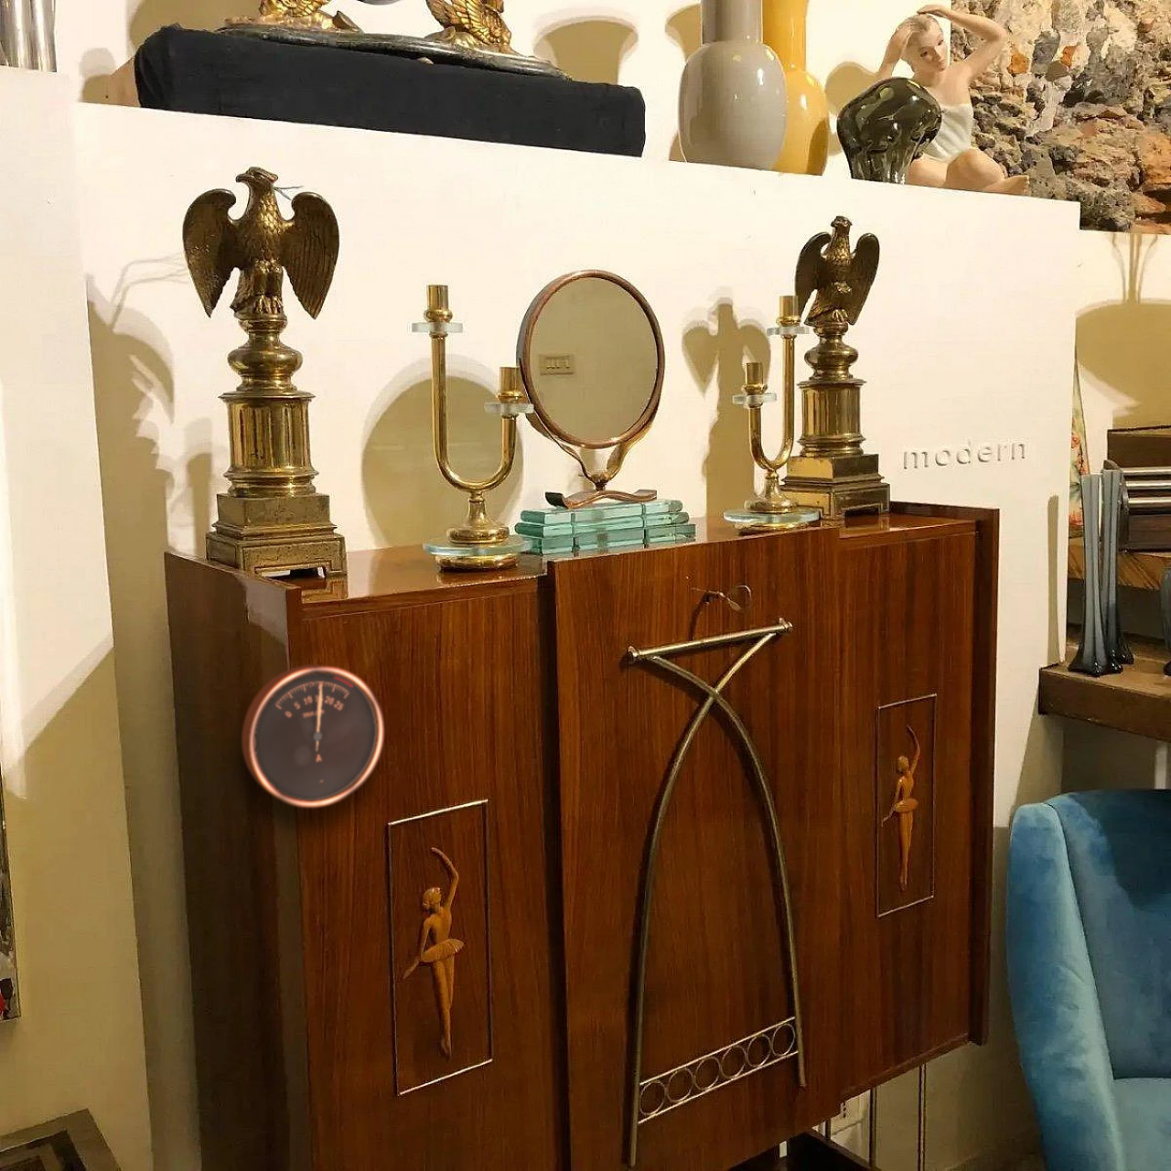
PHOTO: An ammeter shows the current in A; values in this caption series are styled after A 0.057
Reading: A 15
